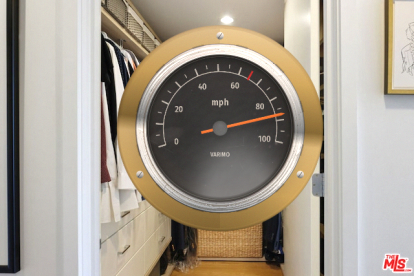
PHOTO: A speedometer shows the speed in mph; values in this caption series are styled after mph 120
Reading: mph 87.5
